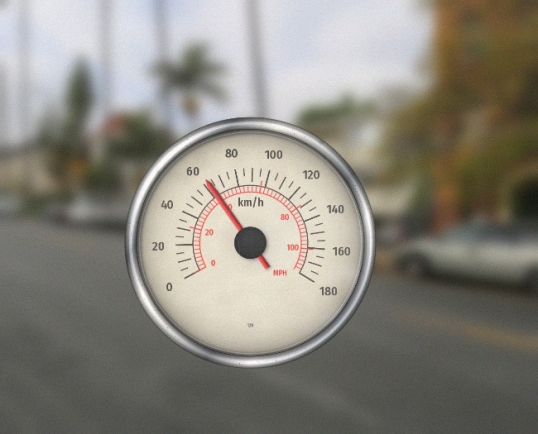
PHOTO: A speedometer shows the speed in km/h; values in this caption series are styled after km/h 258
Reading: km/h 62.5
